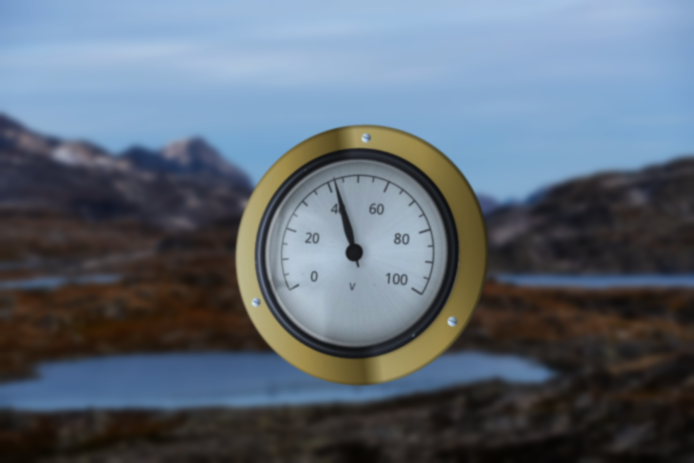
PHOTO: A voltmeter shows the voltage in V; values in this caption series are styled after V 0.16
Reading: V 42.5
